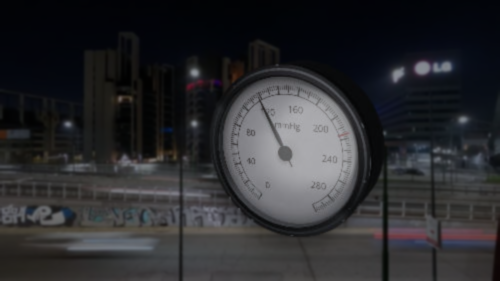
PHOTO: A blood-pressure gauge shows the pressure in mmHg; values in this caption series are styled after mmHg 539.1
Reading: mmHg 120
